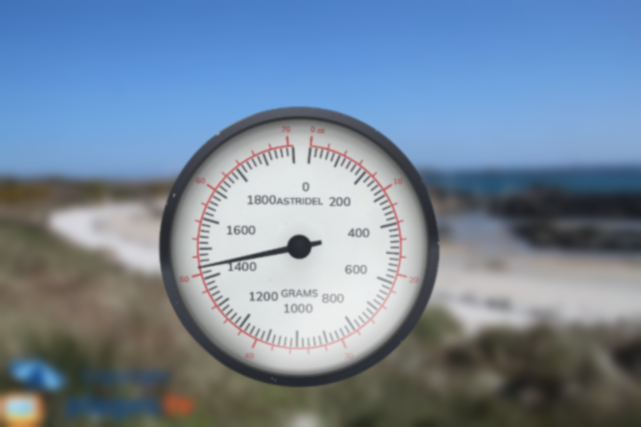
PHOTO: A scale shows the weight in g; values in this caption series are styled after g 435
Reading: g 1440
